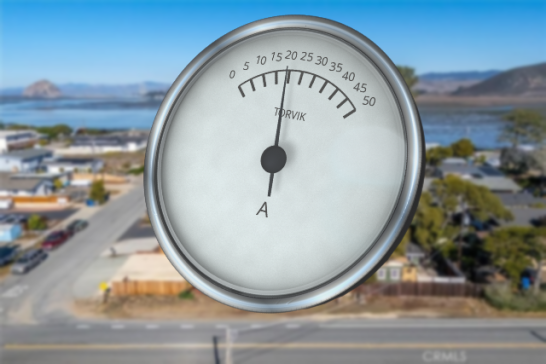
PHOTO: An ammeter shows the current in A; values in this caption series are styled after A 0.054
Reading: A 20
